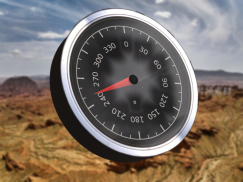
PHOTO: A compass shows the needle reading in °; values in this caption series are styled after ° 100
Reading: ° 250
